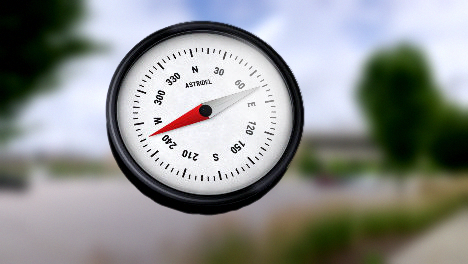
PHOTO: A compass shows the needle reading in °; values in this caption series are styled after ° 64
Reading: ° 255
